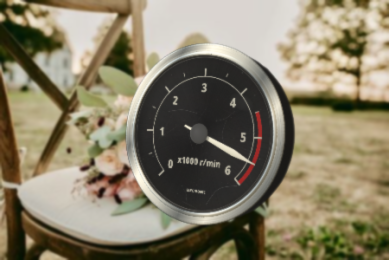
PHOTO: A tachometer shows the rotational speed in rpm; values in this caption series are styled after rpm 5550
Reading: rpm 5500
